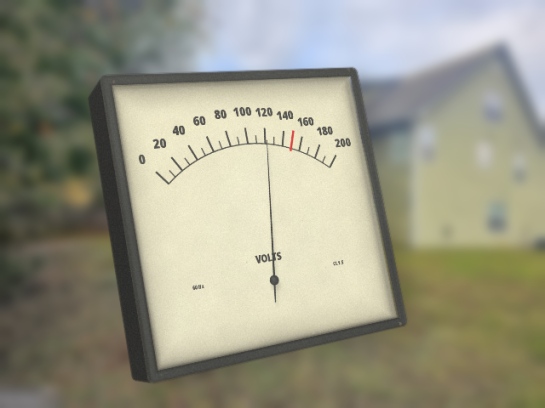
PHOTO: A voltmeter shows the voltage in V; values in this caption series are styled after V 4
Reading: V 120
